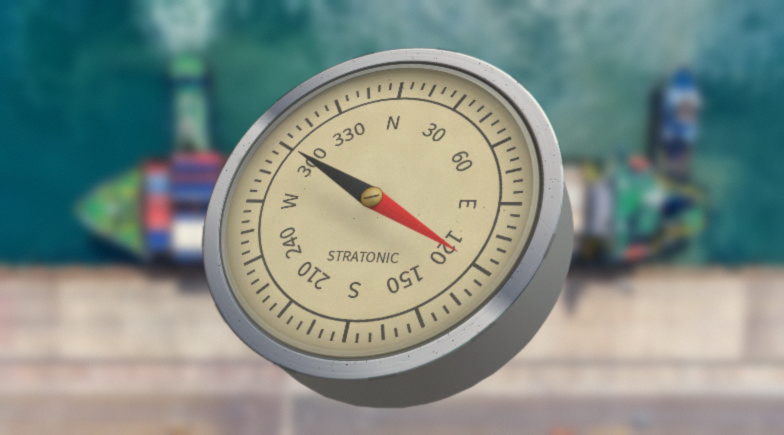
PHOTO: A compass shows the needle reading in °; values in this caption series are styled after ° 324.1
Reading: ° 120
